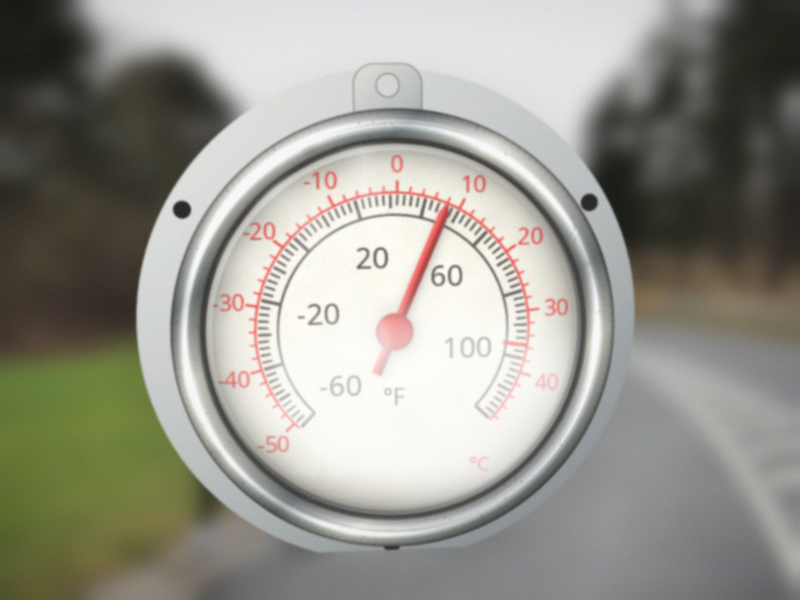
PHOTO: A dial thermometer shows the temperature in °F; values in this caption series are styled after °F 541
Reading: °F 46
